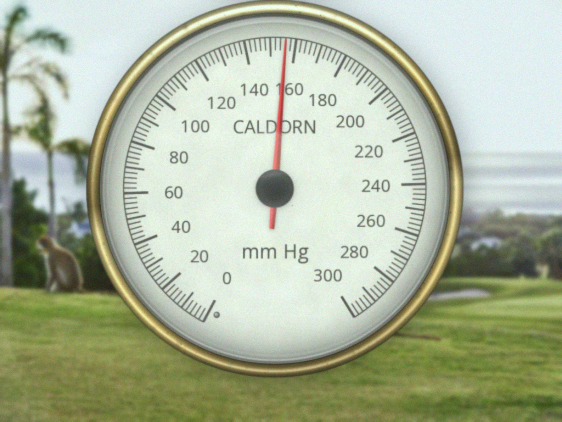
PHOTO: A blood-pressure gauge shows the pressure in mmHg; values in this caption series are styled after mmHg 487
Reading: mmHg 156
